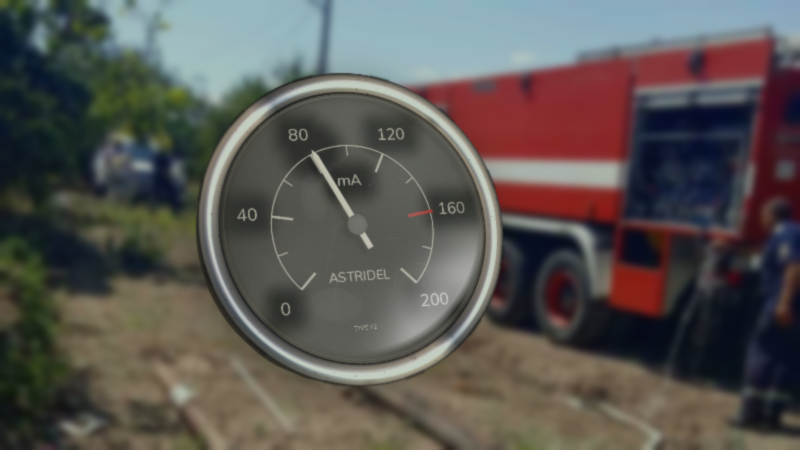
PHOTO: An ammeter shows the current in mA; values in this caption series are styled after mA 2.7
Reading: mA 80
